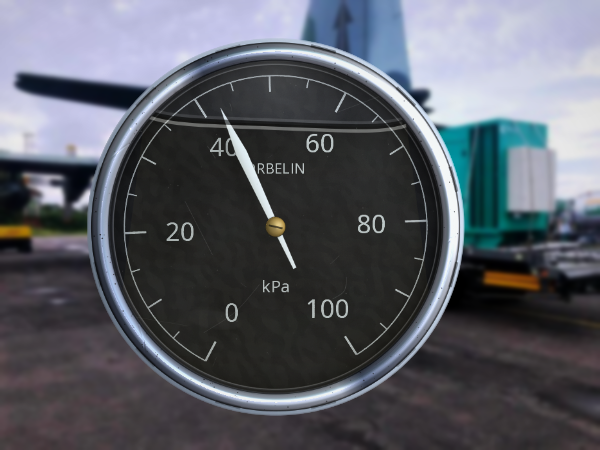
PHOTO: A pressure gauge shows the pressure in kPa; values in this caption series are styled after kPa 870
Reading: kPa 42.5
